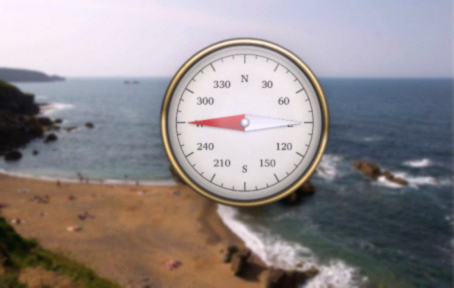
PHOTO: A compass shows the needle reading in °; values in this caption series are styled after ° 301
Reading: ° 270
